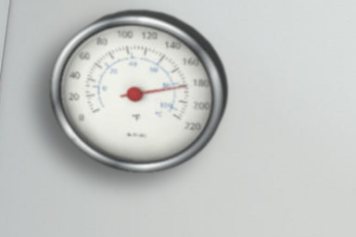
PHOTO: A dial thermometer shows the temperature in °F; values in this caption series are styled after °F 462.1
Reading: °F 180
